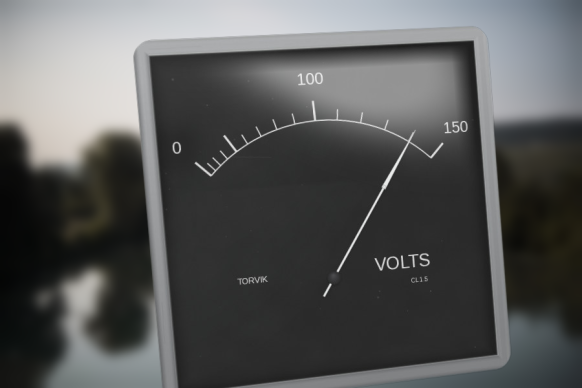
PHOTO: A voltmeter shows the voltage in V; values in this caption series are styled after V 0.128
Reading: V 140
